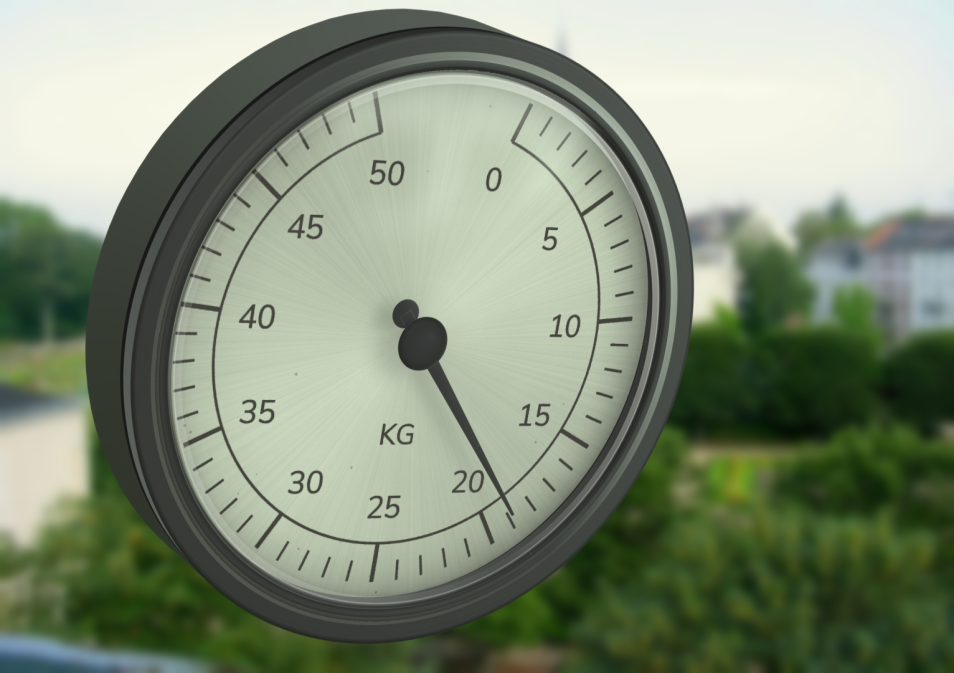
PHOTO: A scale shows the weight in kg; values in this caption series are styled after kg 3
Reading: kg 19
